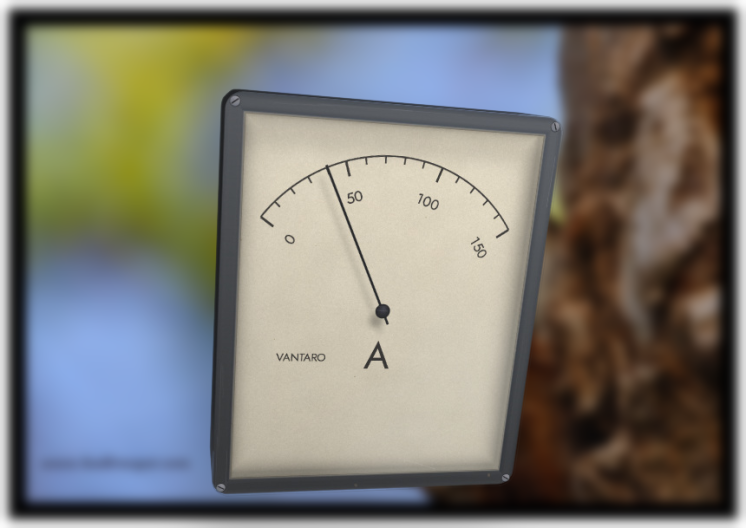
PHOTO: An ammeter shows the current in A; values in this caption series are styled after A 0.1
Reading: A 40
